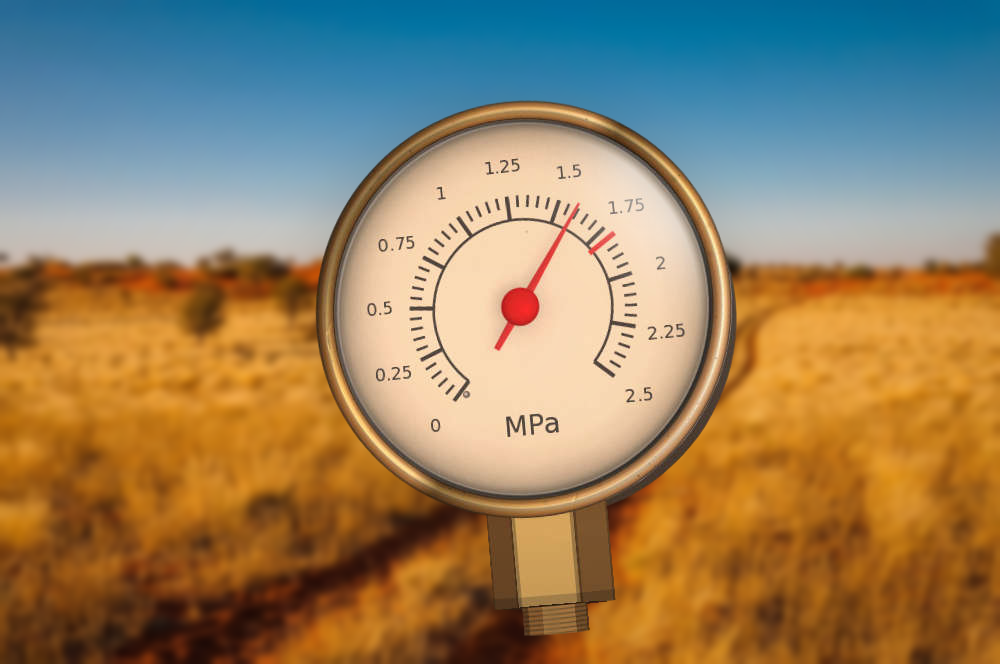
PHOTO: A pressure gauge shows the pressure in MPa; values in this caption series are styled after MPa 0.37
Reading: MPa 1.6
